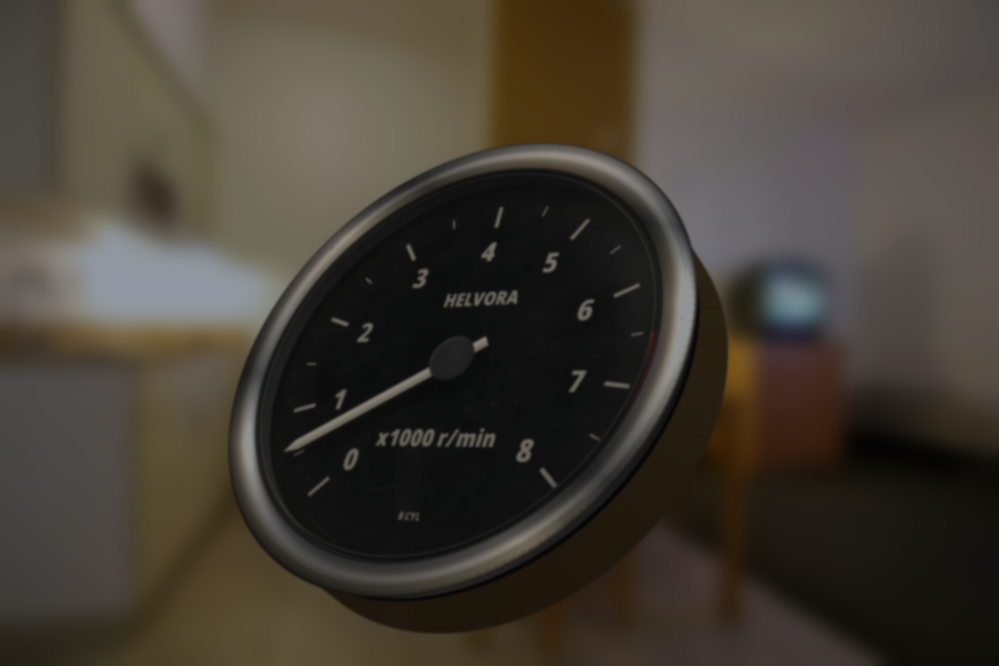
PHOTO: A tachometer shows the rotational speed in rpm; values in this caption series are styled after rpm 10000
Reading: rpm 500
